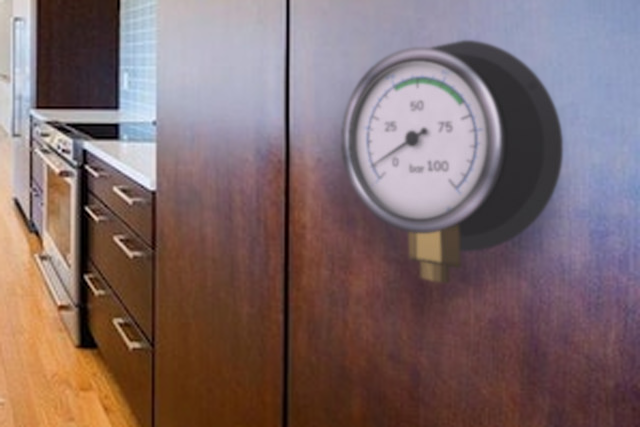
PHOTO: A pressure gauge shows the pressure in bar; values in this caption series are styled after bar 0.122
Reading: bar 5
